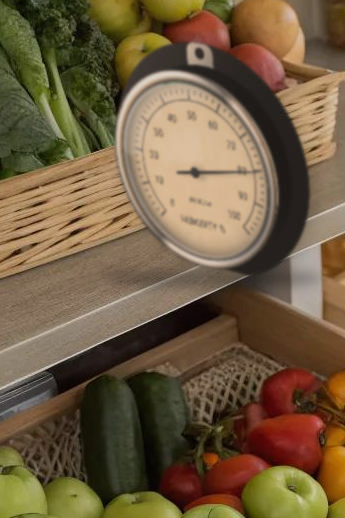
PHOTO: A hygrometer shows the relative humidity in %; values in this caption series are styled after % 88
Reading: % 80
